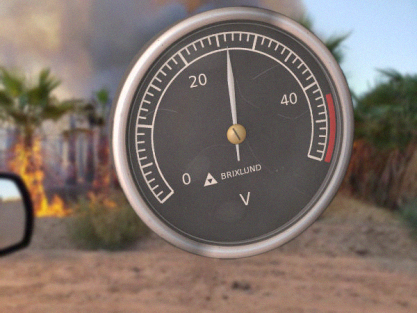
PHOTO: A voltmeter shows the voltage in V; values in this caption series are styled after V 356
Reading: V 26
